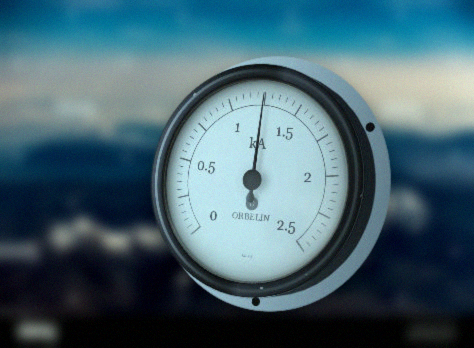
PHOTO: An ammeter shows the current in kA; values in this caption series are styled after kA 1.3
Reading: kA 1.25
